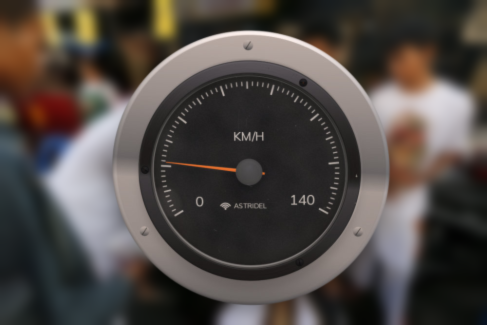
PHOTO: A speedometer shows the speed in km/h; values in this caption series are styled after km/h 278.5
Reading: km/h 22
